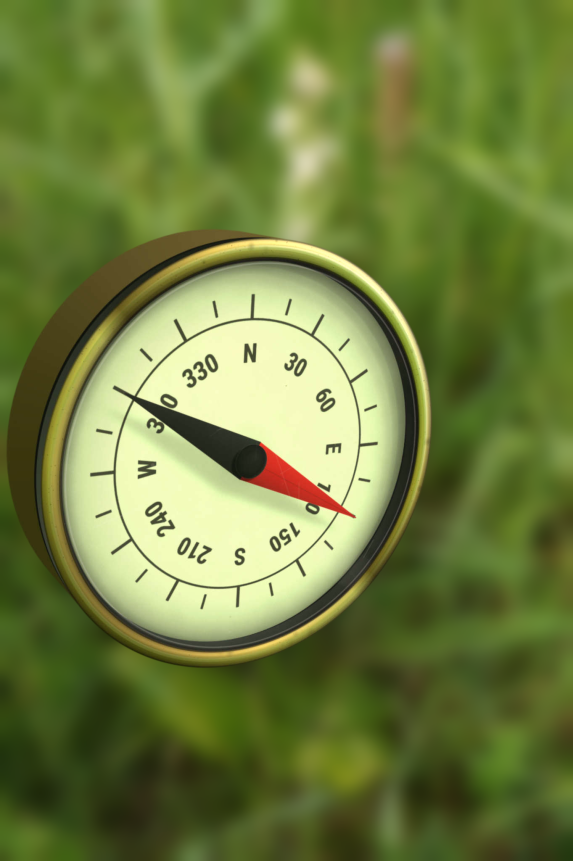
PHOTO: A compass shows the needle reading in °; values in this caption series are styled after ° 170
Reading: ° 120
